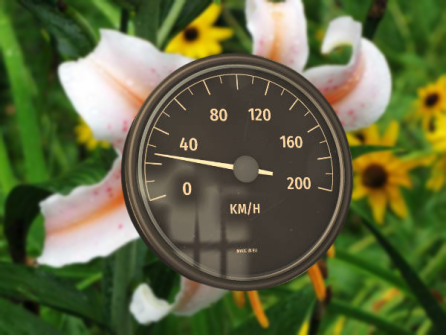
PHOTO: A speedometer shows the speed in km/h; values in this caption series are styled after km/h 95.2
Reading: km/h 25
